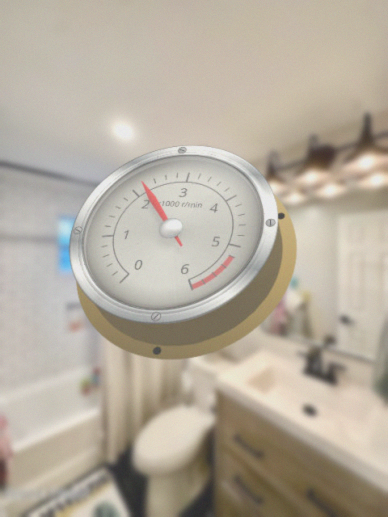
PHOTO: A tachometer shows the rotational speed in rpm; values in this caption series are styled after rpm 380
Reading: rpm 2200
